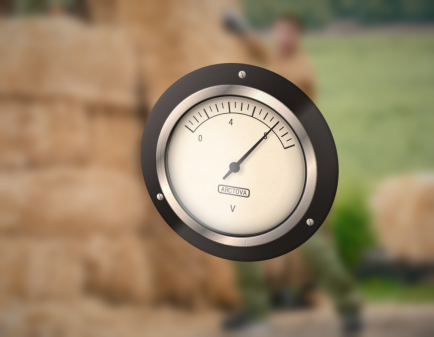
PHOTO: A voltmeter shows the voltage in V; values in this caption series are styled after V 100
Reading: V 8
